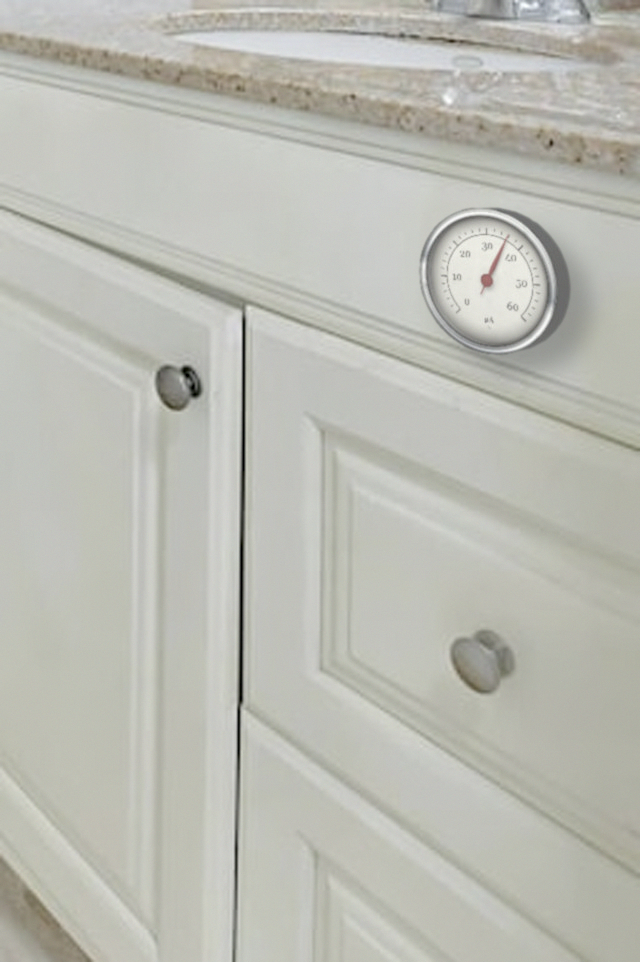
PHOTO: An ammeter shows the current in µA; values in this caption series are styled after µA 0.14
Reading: µA 36
